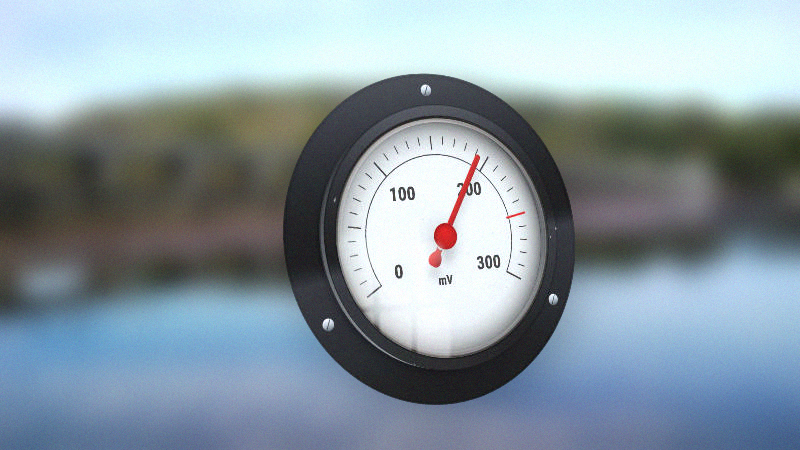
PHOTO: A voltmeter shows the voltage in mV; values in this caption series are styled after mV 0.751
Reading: mV 190
